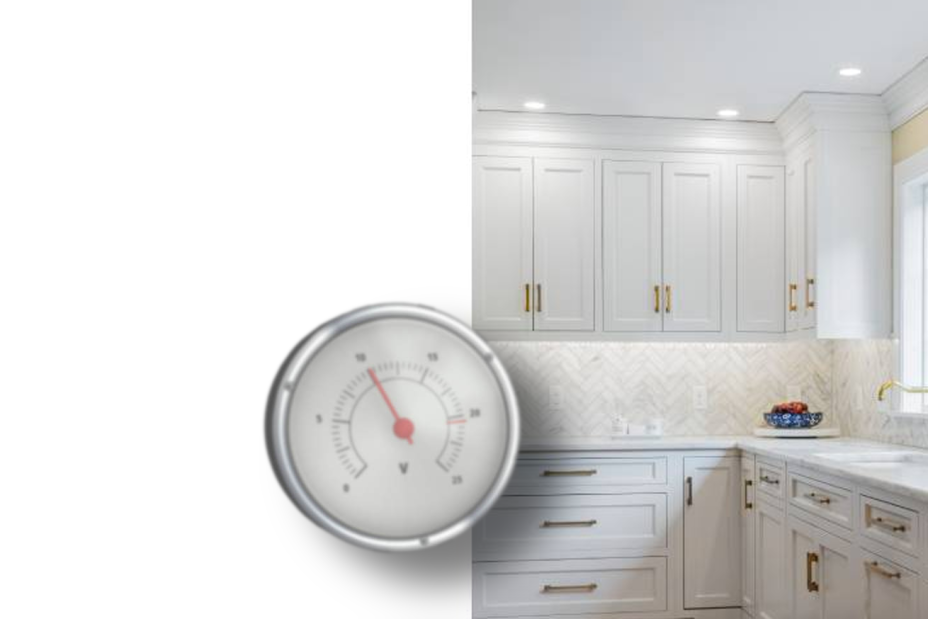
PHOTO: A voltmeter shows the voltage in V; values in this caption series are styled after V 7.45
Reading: V 10
